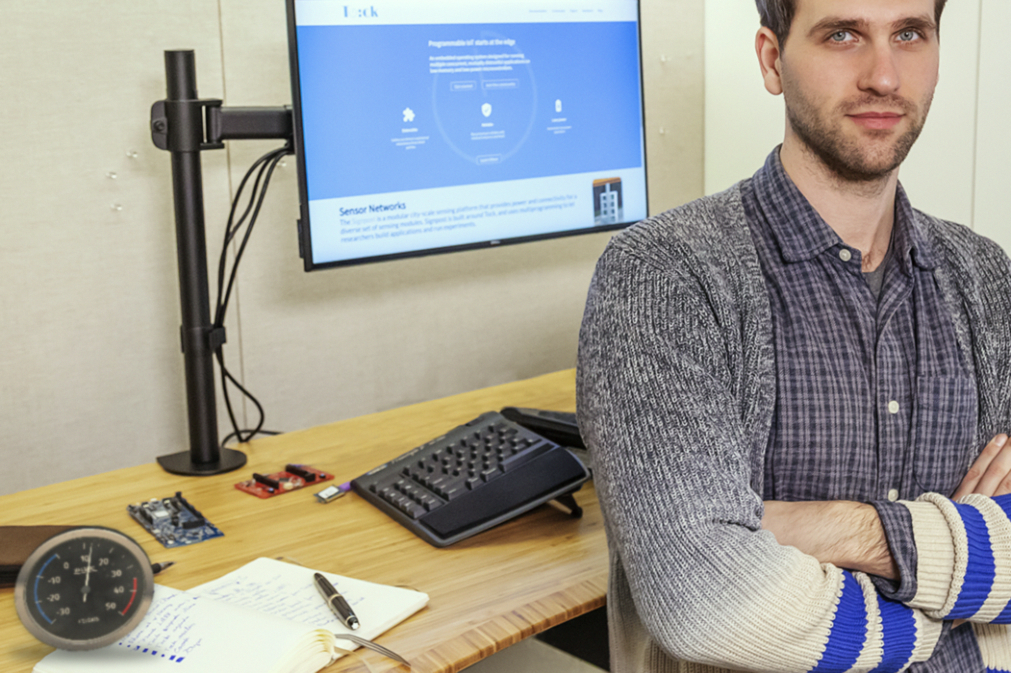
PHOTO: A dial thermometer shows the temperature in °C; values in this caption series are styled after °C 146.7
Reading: °C 12.5
